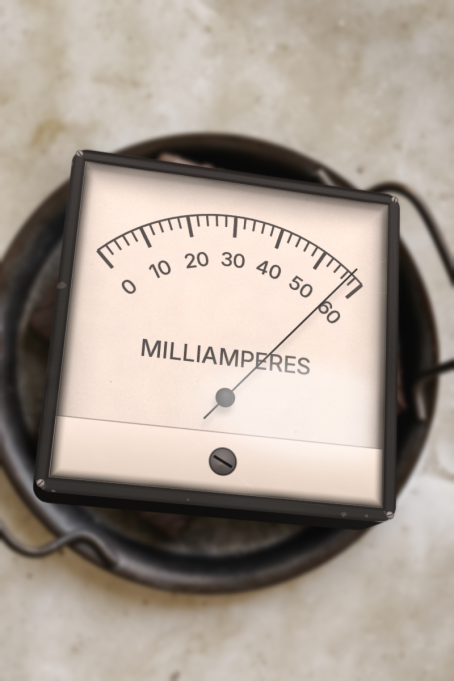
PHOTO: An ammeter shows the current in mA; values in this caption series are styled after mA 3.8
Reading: mA 57
